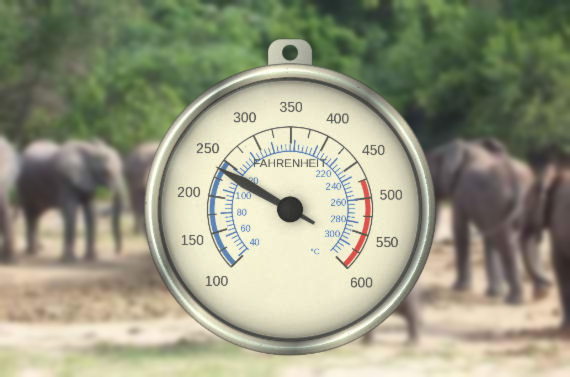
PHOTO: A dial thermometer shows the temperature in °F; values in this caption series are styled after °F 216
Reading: °F 237.5
